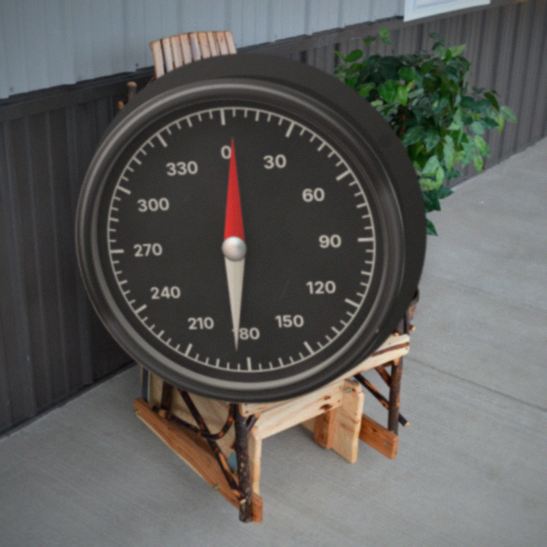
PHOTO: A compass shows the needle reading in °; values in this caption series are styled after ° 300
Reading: ° 5
